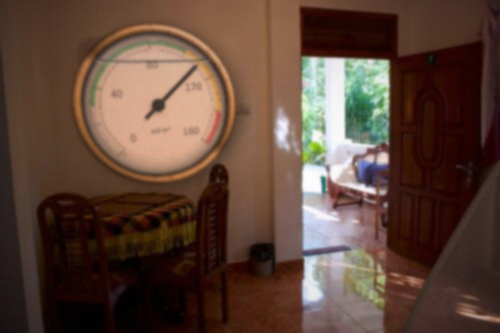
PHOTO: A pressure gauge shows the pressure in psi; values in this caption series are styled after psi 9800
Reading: psi 110
